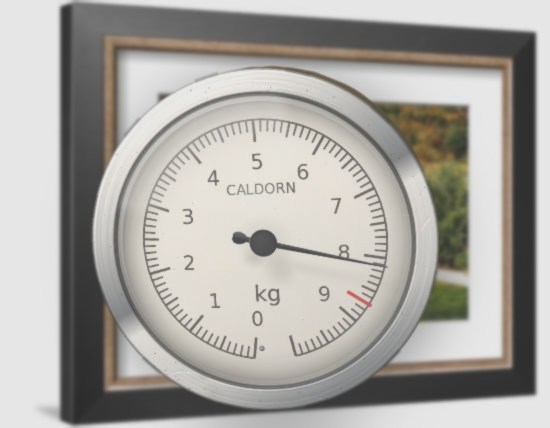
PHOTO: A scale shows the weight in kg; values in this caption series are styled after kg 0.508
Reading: kg 8.1
